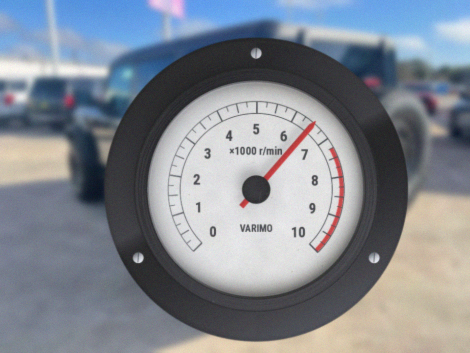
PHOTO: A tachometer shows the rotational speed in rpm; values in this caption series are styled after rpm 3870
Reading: rpm 6500
